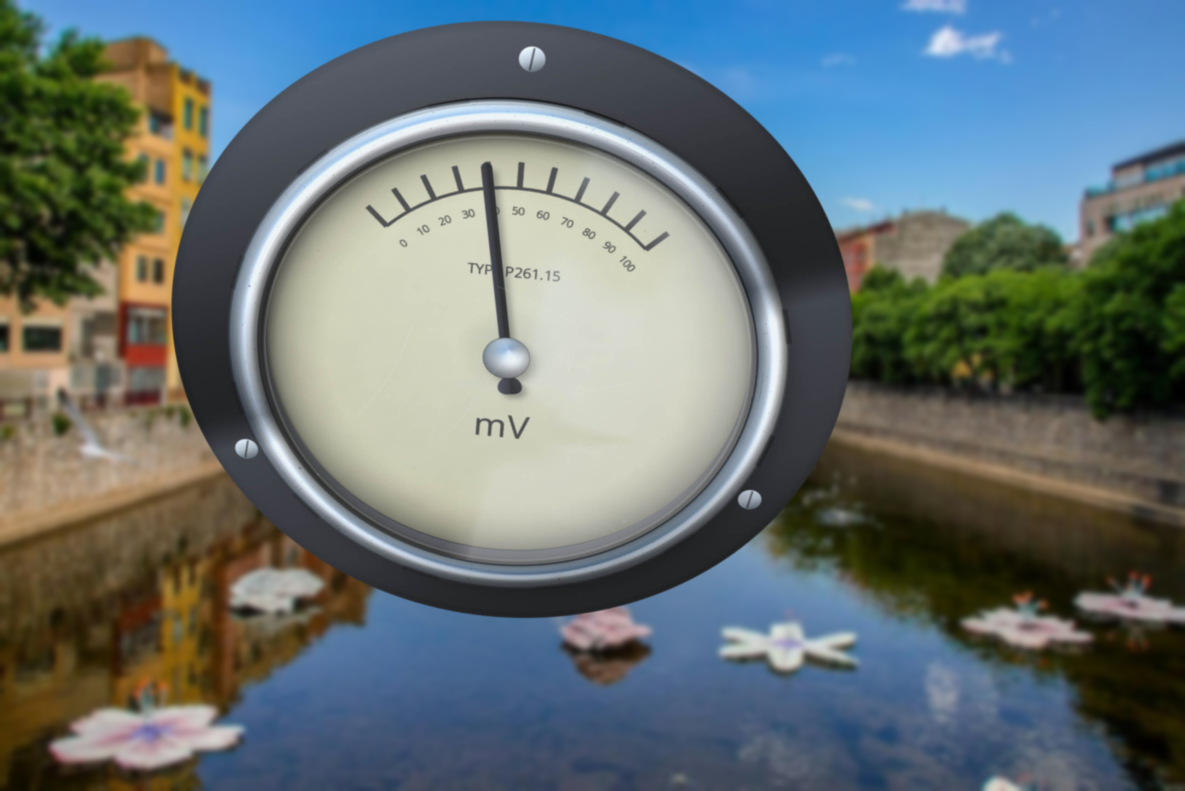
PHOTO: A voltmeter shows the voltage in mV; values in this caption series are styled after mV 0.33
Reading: mV 40
